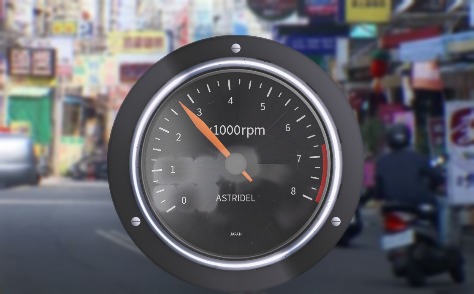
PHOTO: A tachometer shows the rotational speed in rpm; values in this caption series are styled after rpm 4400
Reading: rpm 2750
